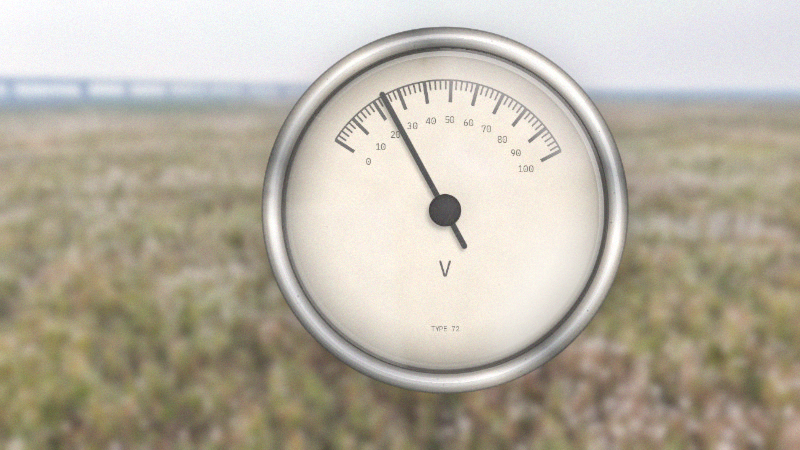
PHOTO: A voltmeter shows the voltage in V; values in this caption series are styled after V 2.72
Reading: V 24
